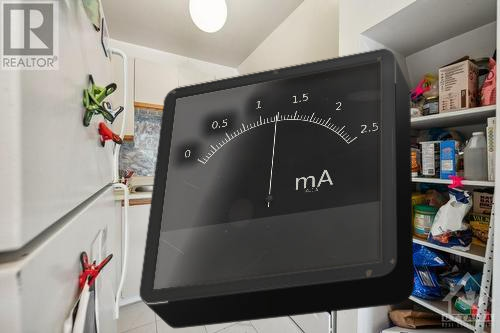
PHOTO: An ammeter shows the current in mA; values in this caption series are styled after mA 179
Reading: mA 1.25
